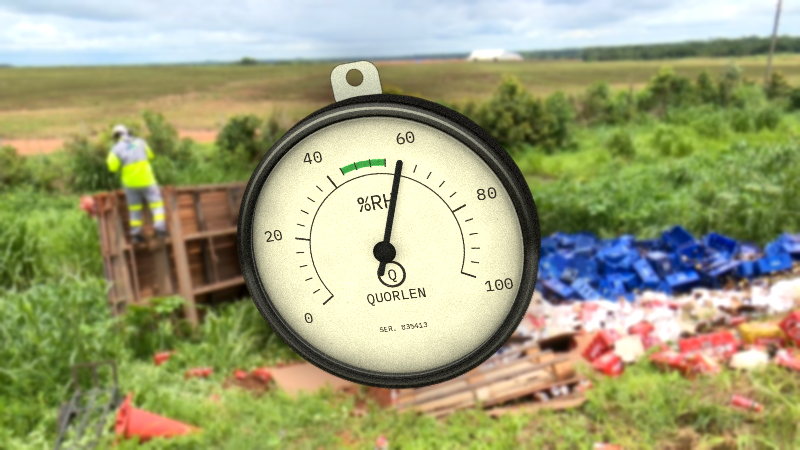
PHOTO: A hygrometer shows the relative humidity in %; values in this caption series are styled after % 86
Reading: % 60
